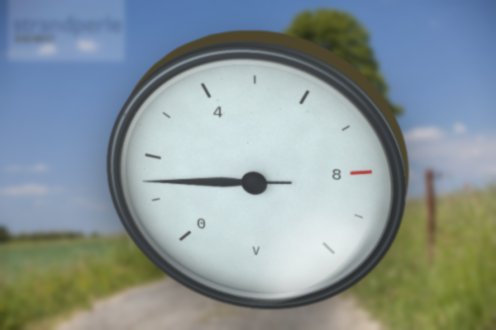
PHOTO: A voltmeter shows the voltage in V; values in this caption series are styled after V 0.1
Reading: V 1.5
